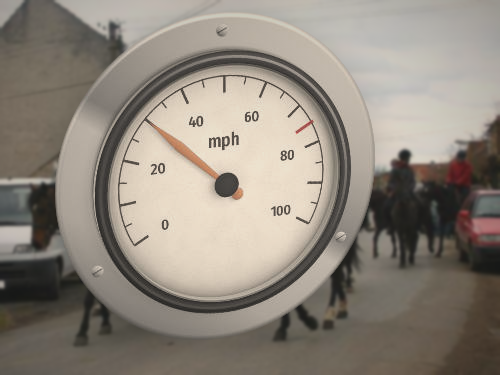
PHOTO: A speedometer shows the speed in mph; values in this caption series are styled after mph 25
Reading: mph 30
